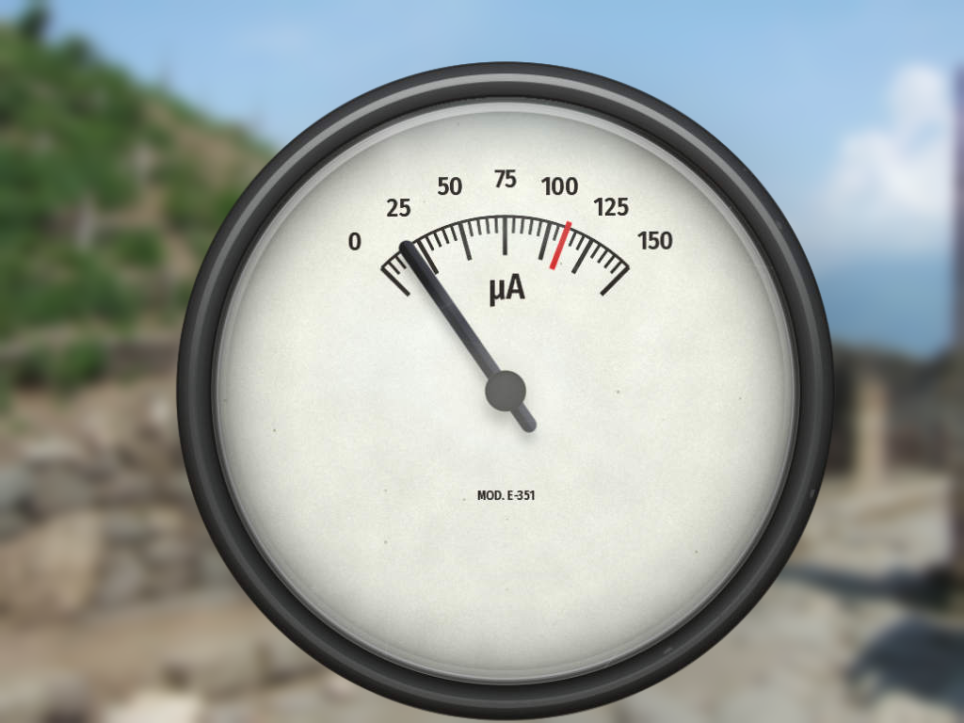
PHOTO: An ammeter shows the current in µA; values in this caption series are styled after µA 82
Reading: µA 17.5
